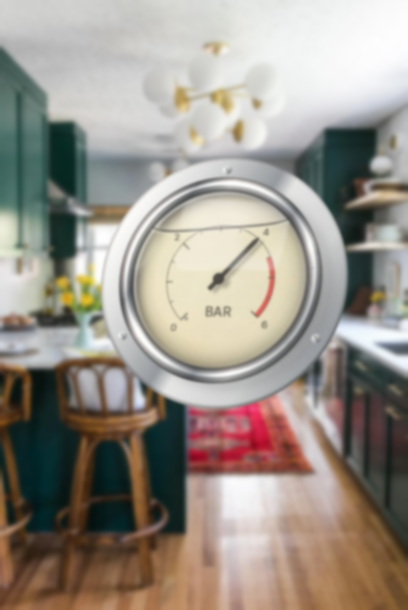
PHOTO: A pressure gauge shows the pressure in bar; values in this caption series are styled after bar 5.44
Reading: bar 4
